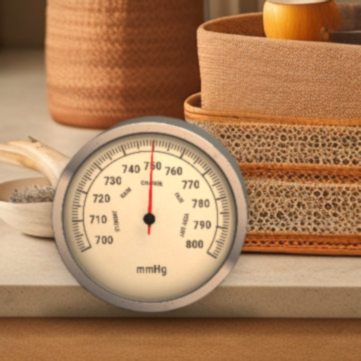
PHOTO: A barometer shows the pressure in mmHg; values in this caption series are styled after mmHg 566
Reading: mmHg 750
